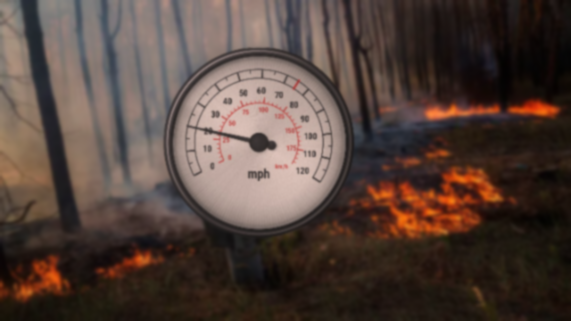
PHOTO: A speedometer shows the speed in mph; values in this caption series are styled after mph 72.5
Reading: mph 20
